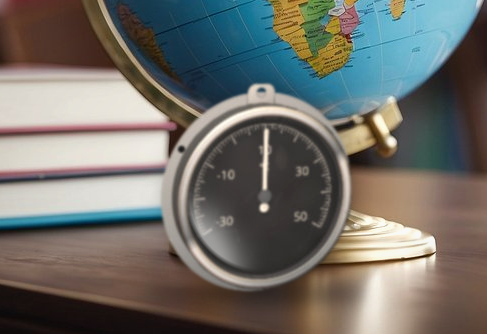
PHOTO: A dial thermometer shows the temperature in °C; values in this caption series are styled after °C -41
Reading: °C 10
